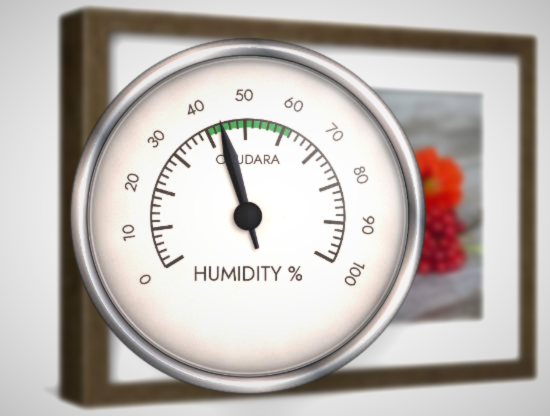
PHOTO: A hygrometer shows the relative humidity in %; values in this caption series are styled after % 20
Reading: % 44
